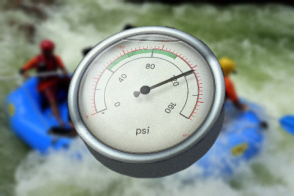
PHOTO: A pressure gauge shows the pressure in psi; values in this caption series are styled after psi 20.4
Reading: psi 120
